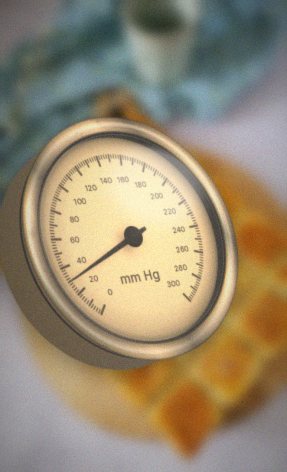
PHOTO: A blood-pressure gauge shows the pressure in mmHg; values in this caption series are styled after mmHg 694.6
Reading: mmHg 30
